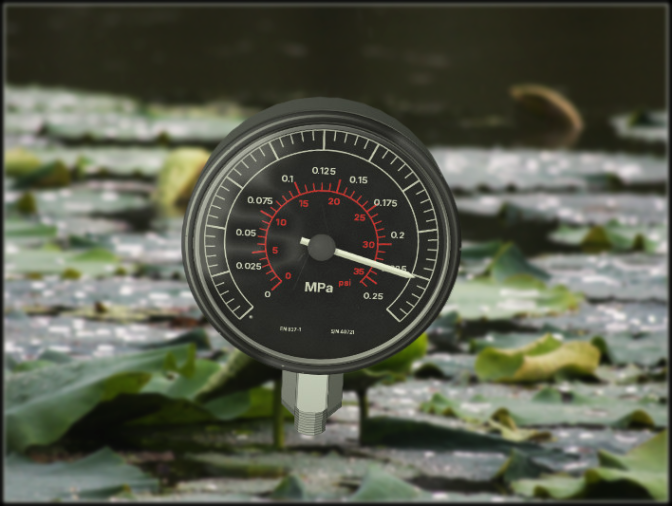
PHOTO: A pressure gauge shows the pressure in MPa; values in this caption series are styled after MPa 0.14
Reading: MPa 0.225
